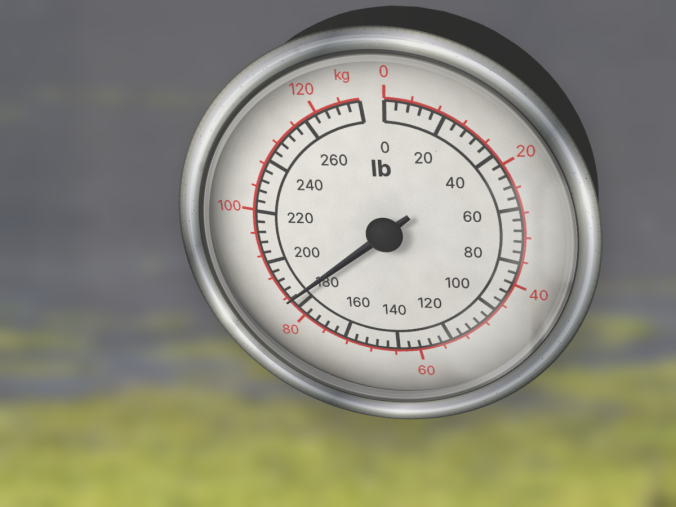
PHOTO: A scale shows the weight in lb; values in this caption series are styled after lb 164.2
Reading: lb 184
